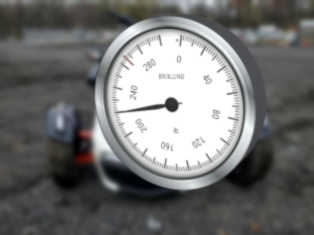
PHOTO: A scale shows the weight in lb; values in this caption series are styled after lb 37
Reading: lb 220
